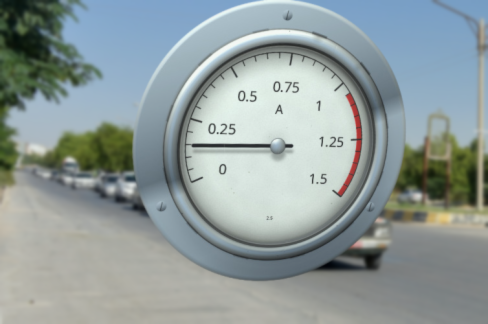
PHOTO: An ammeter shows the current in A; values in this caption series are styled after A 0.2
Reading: A 0.15
